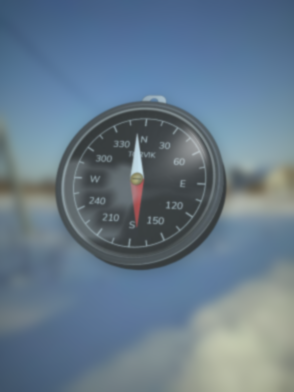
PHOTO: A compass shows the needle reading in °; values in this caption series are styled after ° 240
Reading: ° 172.5
